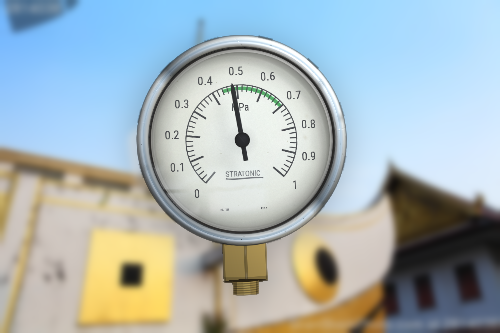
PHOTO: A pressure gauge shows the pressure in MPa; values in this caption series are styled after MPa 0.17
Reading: MPa 0.48
